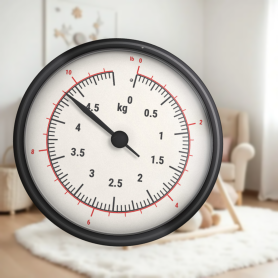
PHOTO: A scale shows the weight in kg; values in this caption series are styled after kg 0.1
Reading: kg 4.35
